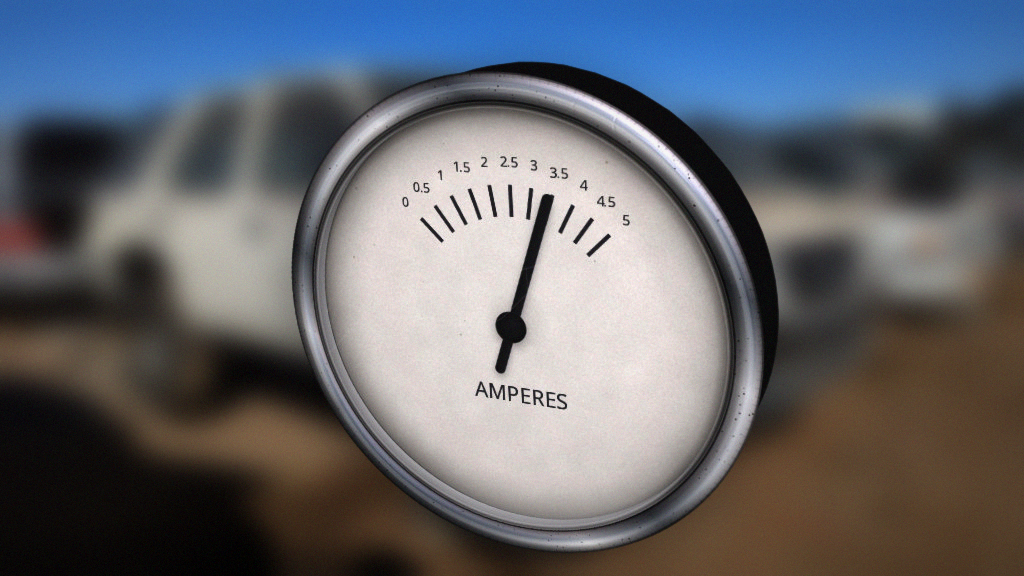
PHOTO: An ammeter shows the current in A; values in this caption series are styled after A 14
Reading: A 3.5
